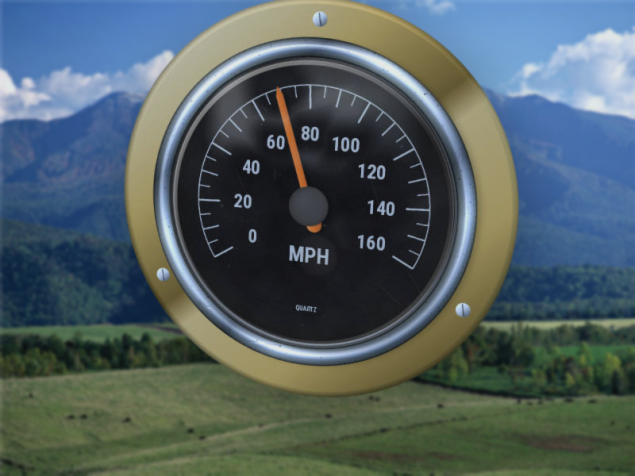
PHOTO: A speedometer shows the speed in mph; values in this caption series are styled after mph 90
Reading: mph 70
